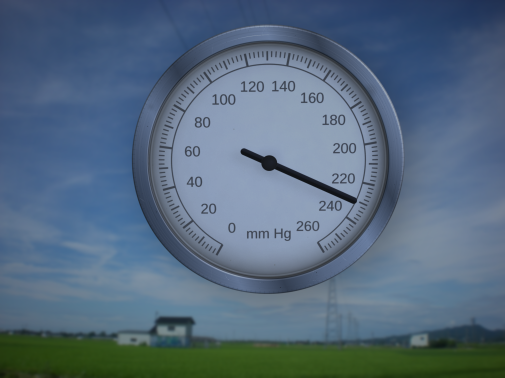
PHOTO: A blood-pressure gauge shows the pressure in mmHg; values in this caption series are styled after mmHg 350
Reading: mmHg 230
